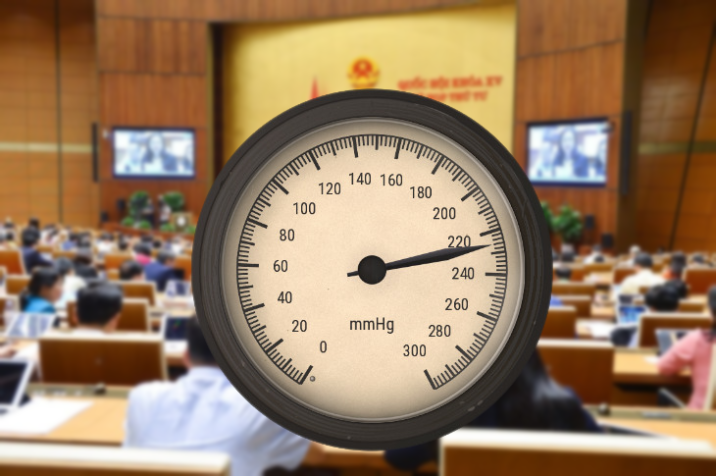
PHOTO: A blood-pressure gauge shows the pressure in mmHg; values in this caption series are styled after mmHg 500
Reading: mmHg 226
